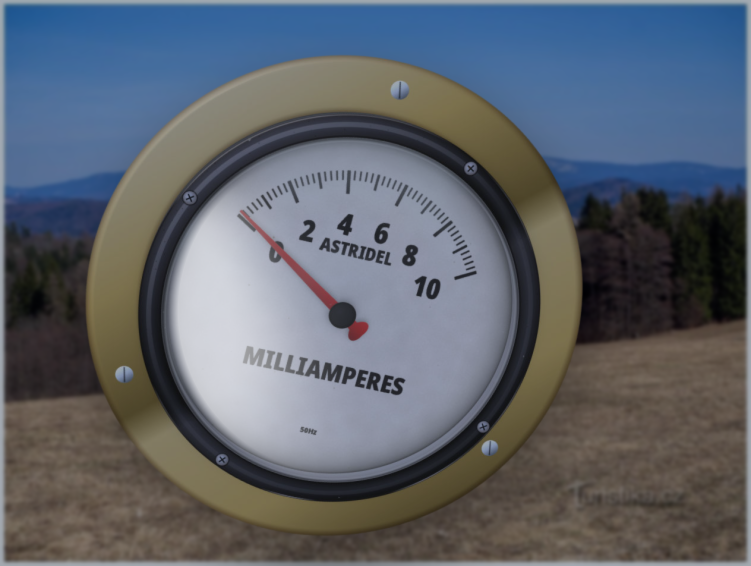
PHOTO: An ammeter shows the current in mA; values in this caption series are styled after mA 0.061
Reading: mA 0.2
